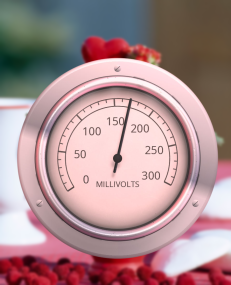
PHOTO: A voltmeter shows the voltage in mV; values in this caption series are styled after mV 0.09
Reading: mV 170
